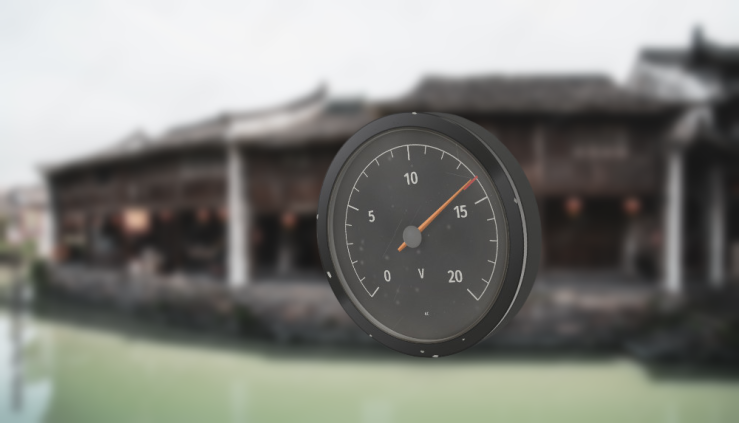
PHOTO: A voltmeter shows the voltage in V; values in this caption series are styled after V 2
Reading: V 14
